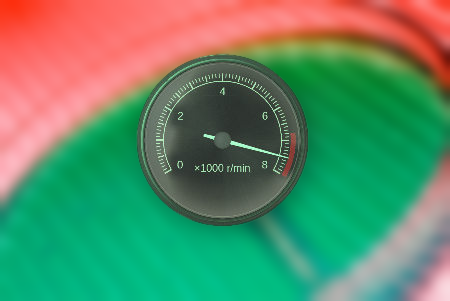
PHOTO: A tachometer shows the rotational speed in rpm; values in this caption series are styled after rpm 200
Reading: rpm 7500
